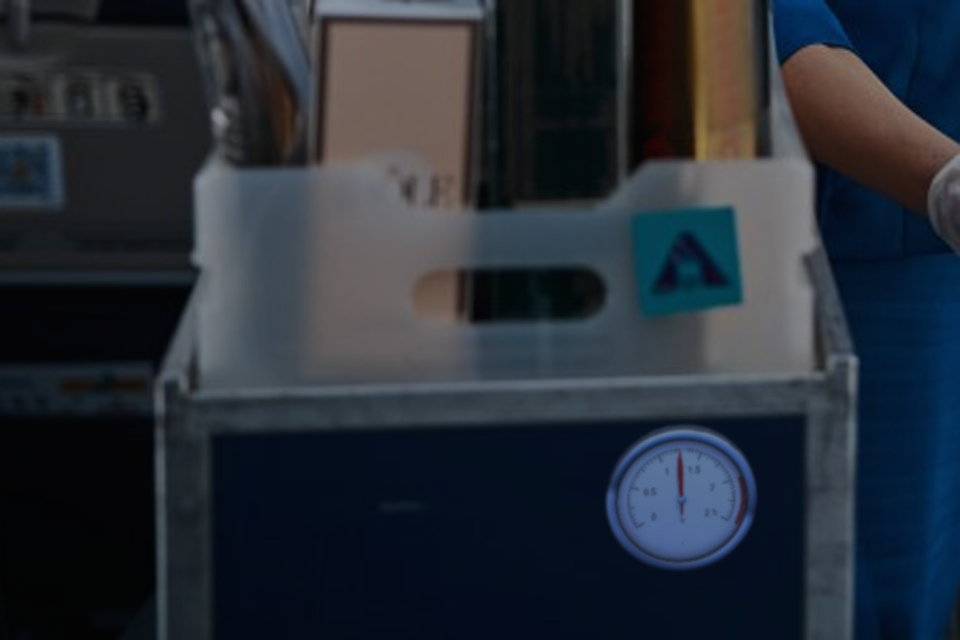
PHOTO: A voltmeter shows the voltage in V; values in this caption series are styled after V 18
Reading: V 1.25
